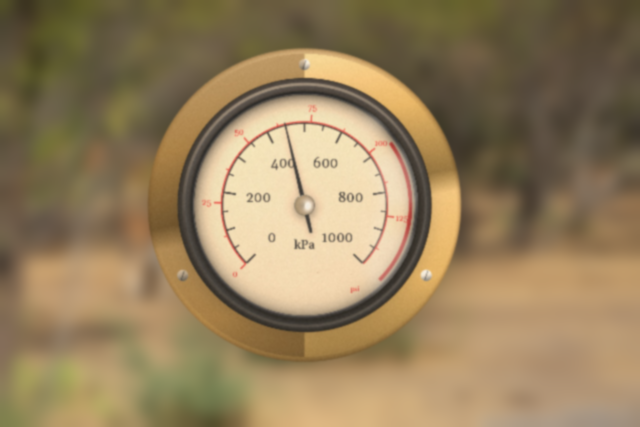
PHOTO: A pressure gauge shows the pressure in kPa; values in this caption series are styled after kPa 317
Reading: kPa 450
